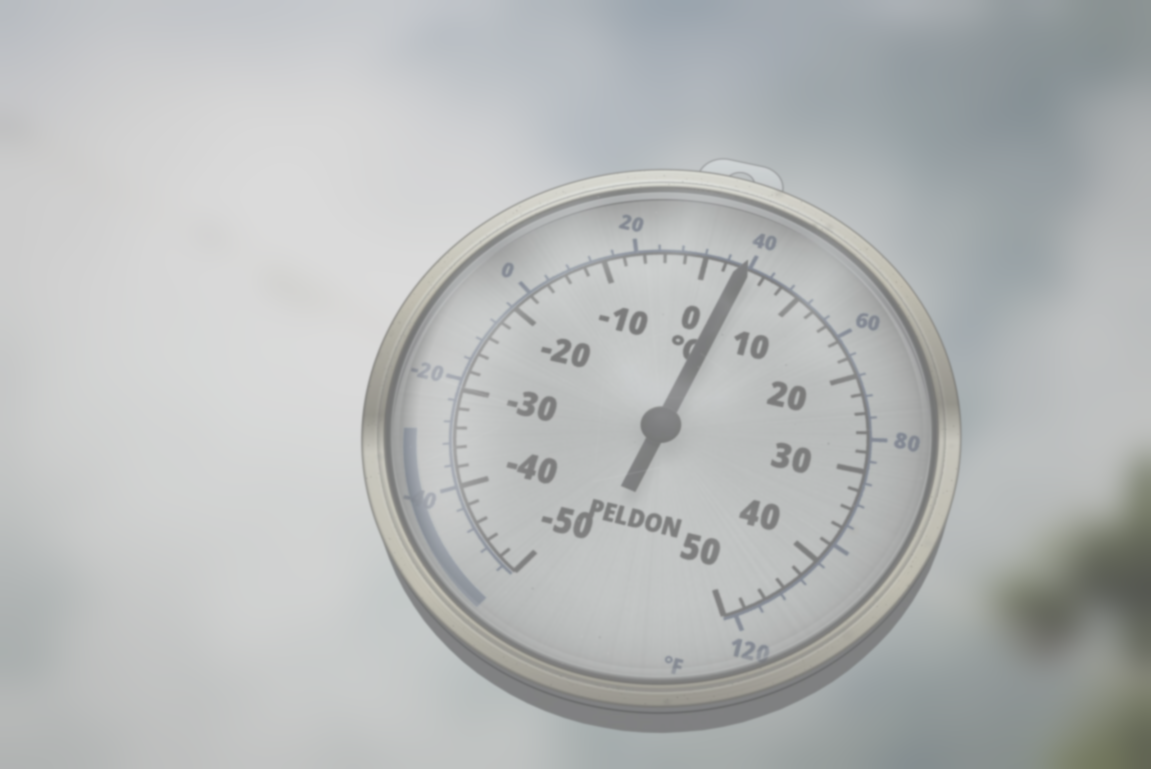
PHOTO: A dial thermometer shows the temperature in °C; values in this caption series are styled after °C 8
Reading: °C 4
